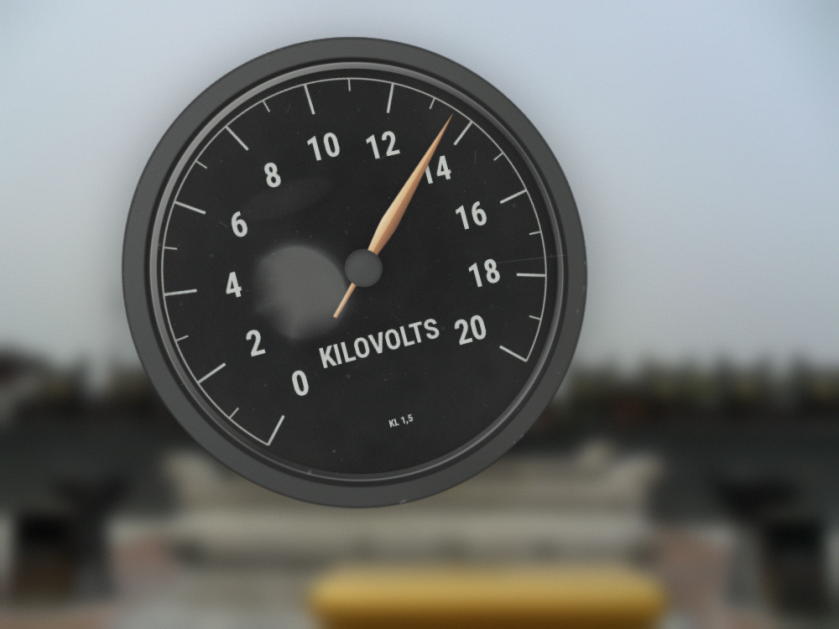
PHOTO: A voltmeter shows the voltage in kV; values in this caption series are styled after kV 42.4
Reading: kV 13.5
